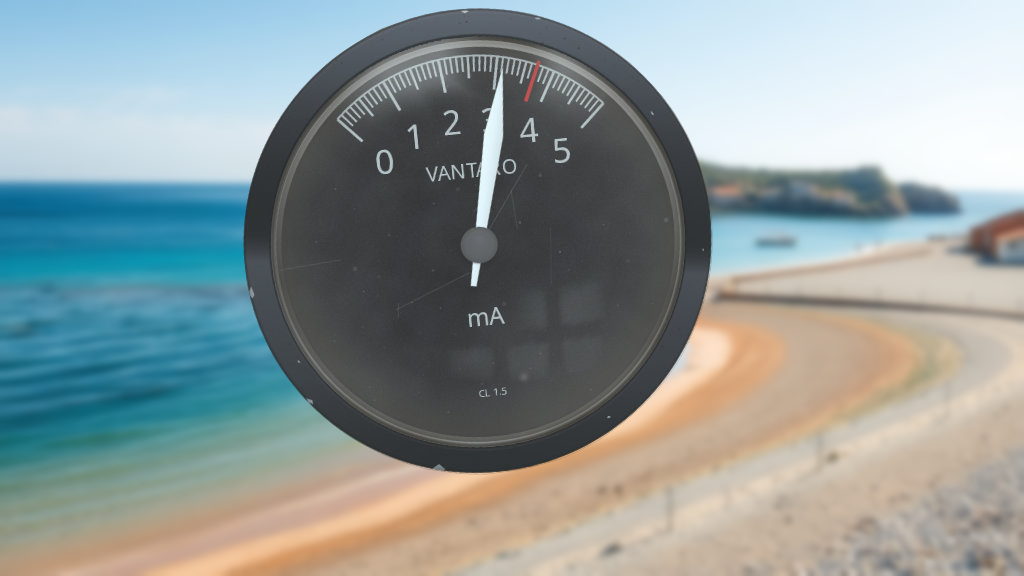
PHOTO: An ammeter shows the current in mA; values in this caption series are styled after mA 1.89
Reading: mA 3.1
